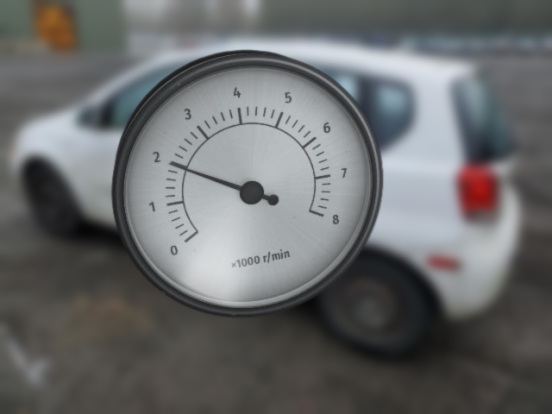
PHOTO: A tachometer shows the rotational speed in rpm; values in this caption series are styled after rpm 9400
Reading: rpm 2000
